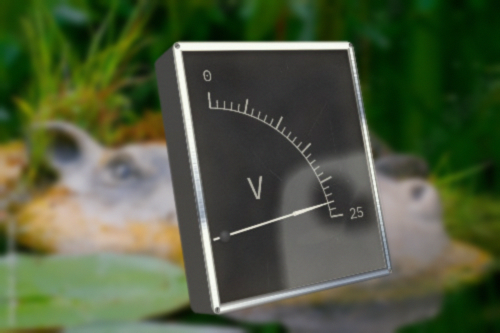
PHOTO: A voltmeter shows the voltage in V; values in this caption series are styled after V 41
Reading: V 23
